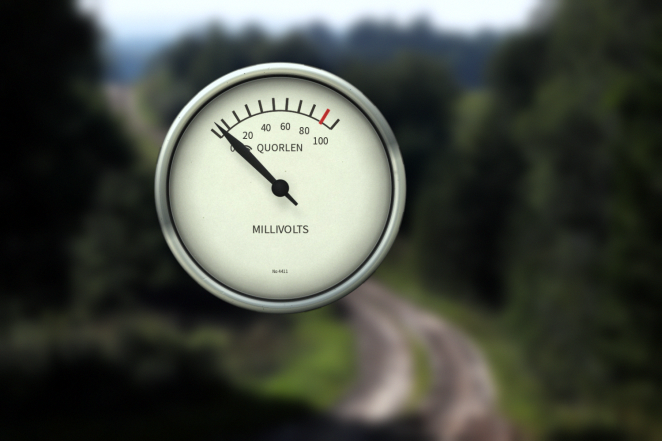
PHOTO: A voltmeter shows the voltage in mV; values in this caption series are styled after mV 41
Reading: mV 5
